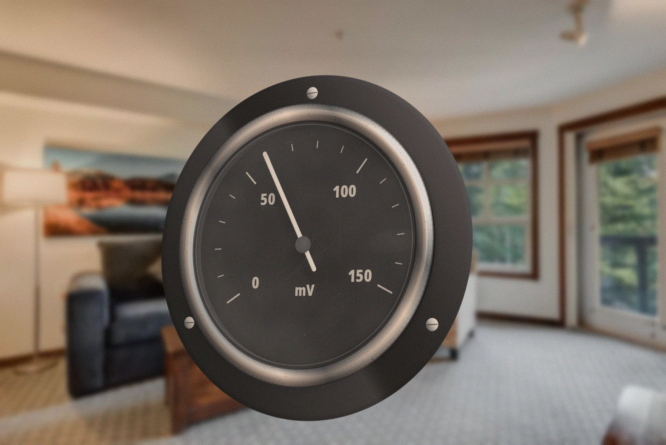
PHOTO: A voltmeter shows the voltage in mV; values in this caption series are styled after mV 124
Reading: mV 60
